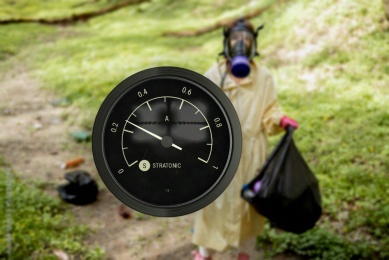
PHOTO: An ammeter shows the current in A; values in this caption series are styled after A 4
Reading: A 0.25
